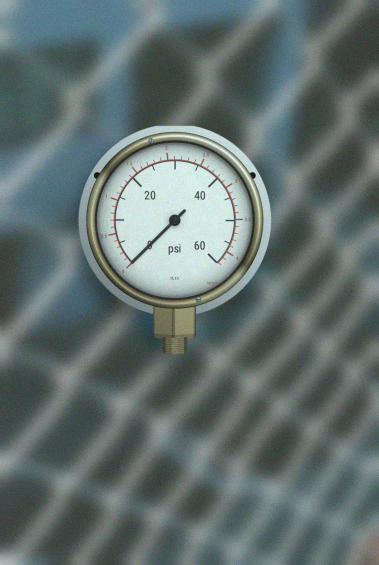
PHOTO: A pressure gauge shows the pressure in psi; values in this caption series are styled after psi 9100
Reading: psi 0
